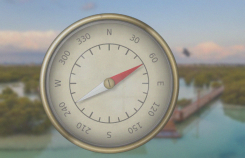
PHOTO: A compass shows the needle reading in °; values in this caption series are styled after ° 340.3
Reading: ° 60
